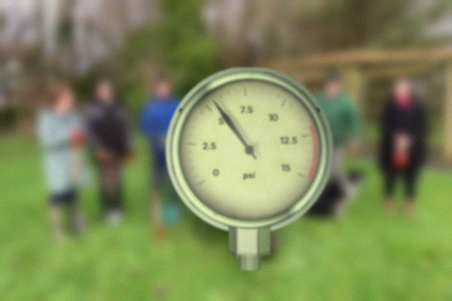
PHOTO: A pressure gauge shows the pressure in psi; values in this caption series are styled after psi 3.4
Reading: psi 5.5
